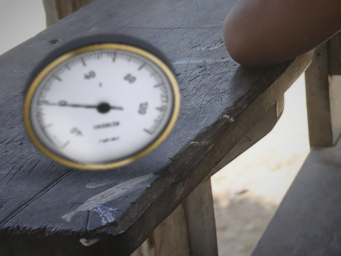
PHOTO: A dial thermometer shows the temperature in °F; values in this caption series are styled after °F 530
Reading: °F 0
